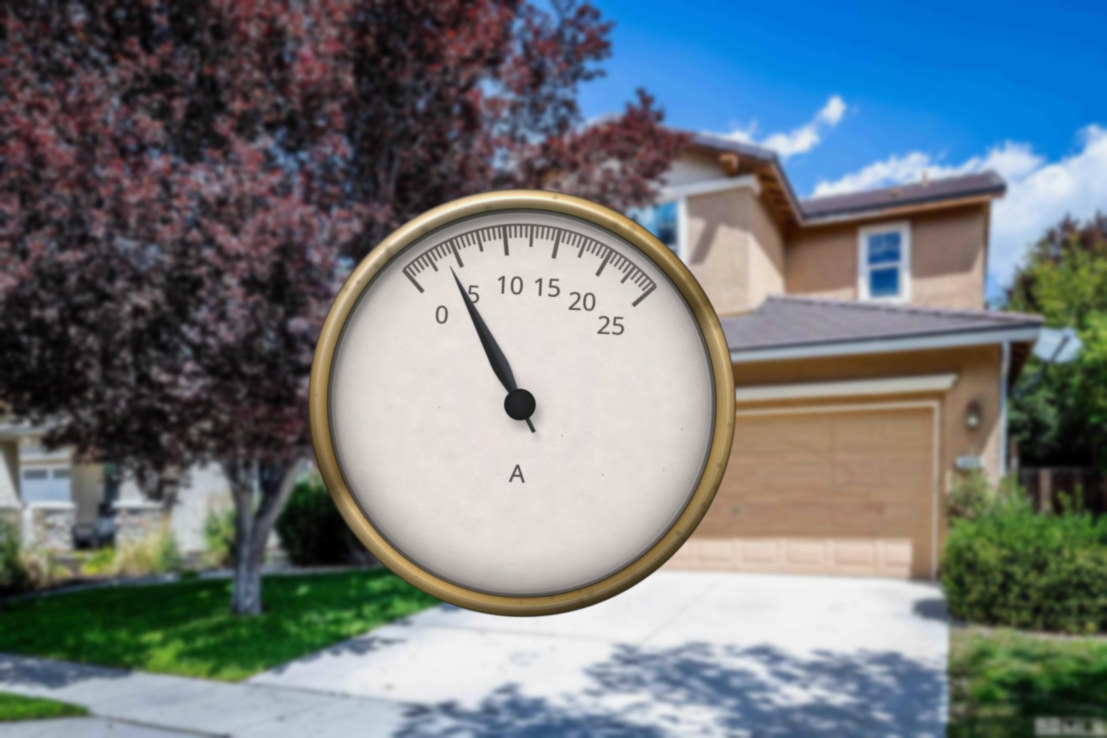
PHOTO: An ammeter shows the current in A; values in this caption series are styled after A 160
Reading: A 4
